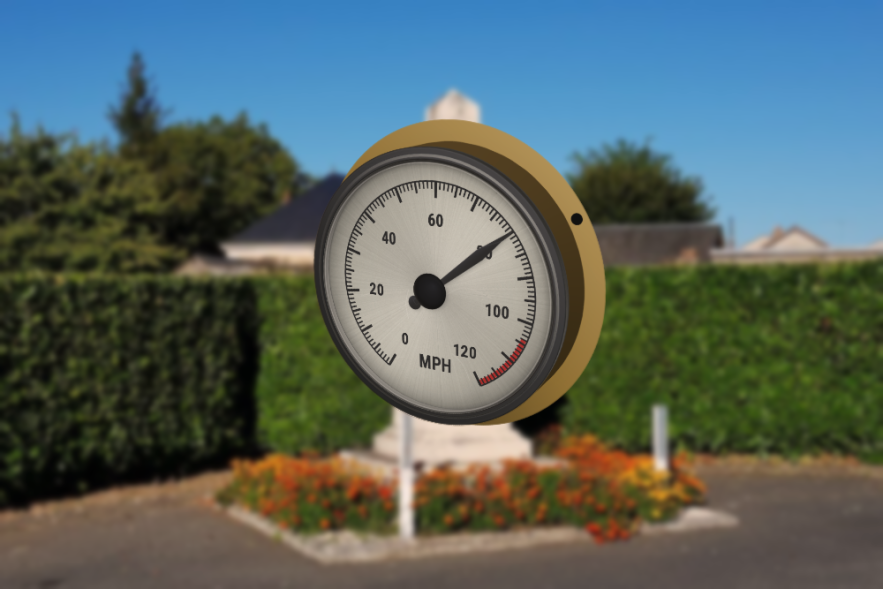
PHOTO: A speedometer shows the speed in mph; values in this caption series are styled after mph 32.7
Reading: mph 80
